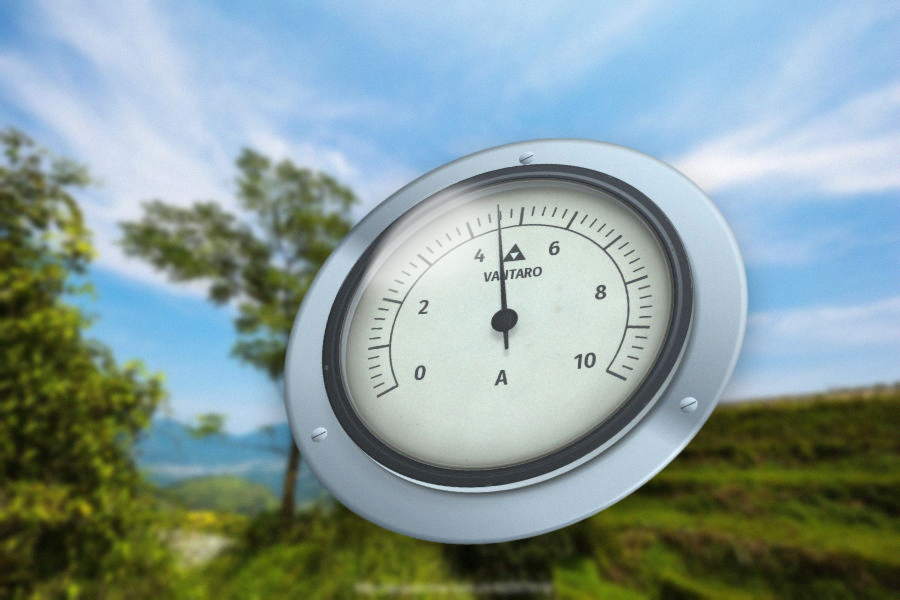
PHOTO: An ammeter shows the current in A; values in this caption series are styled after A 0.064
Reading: A 4.6
